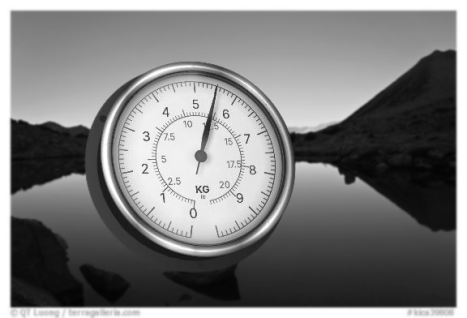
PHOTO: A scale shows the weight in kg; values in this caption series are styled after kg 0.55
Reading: kg 5.5
